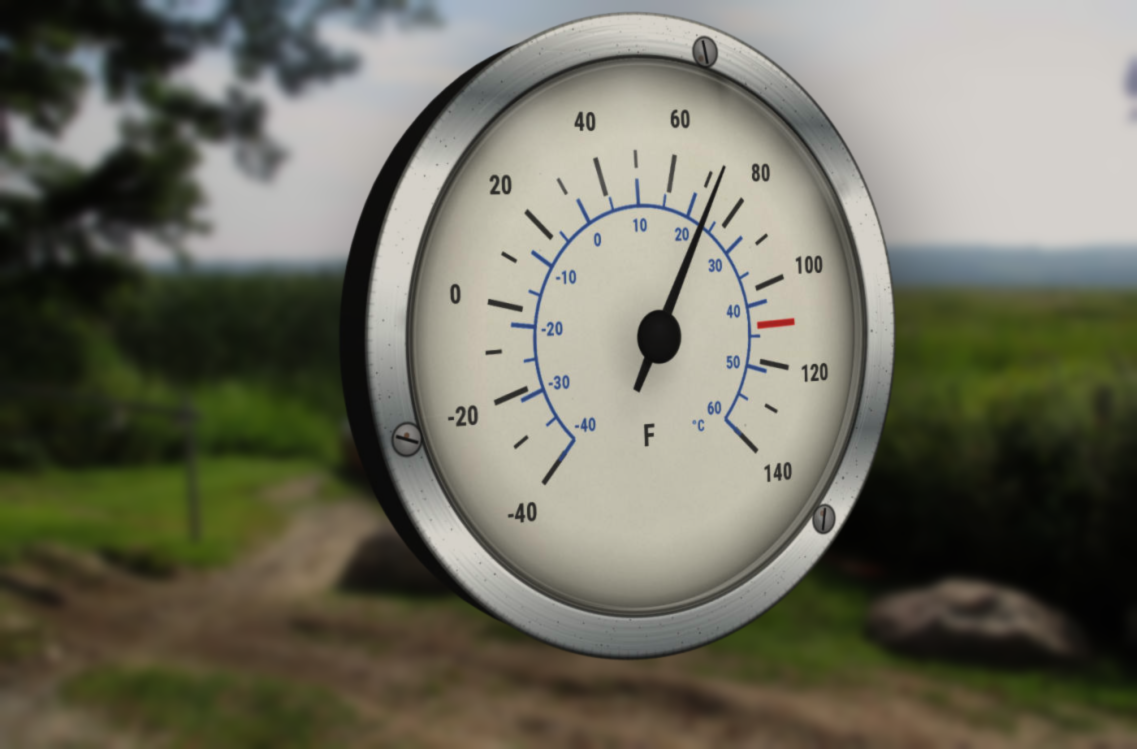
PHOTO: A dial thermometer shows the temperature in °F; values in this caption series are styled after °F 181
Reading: °F 70
